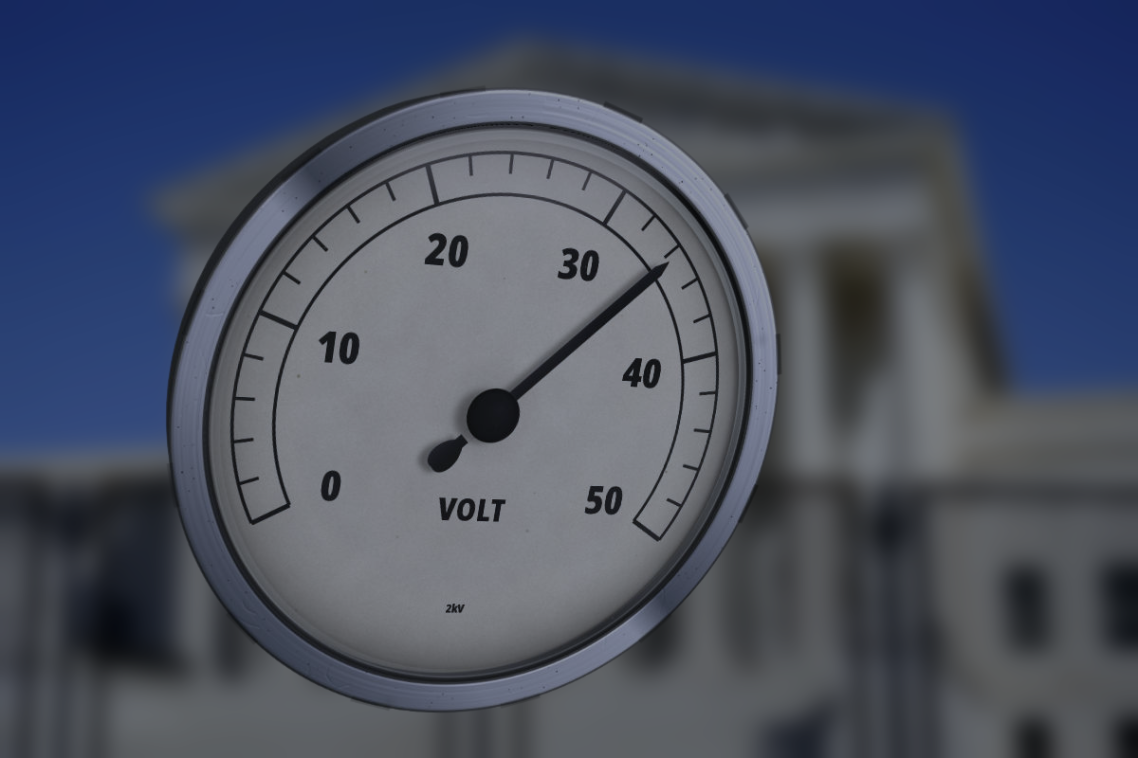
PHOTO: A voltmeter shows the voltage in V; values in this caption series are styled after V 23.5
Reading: V 34
